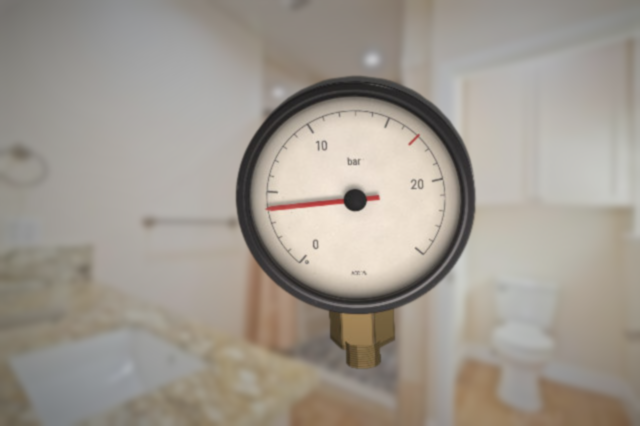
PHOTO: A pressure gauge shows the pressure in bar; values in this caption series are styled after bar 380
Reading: bar 4
